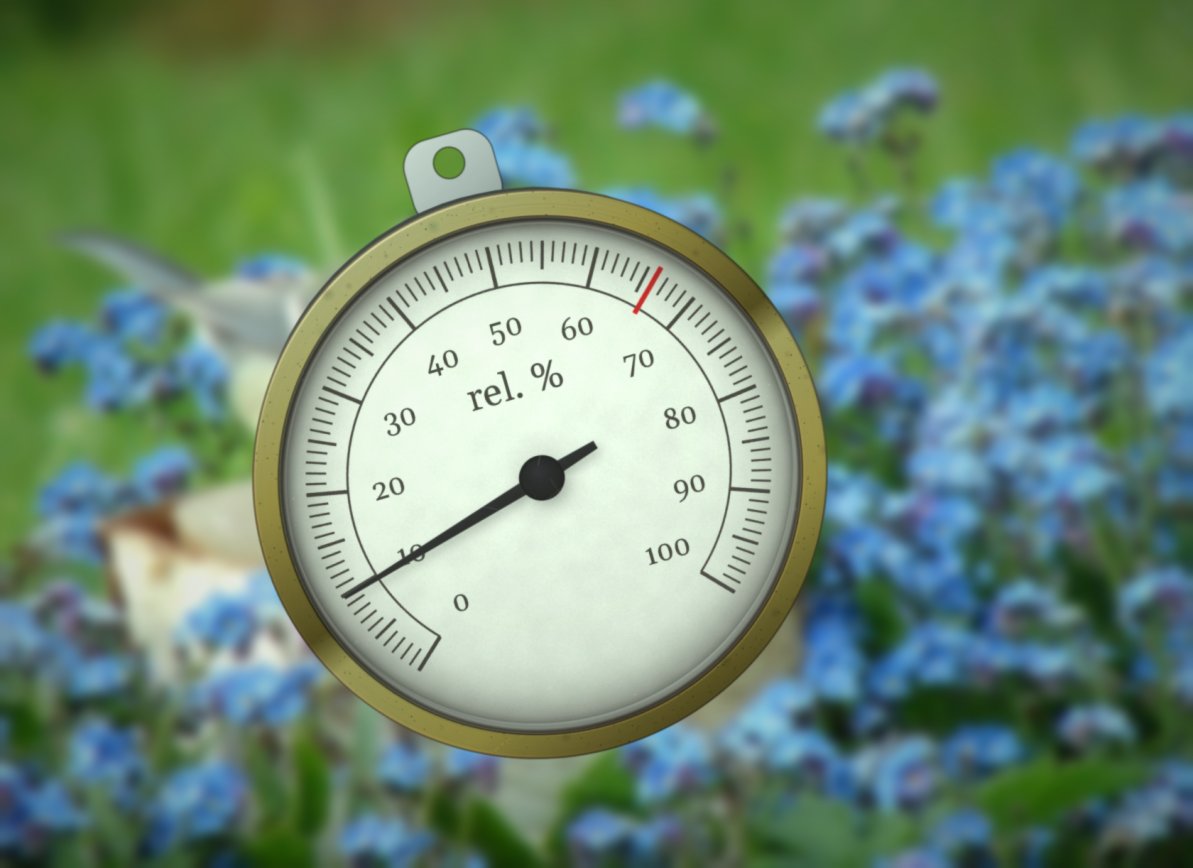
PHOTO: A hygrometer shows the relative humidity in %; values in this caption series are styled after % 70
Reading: % 10
